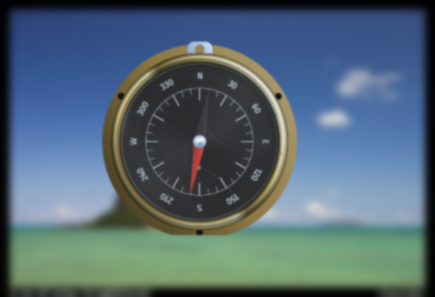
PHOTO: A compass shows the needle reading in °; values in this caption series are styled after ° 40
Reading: ° 190
